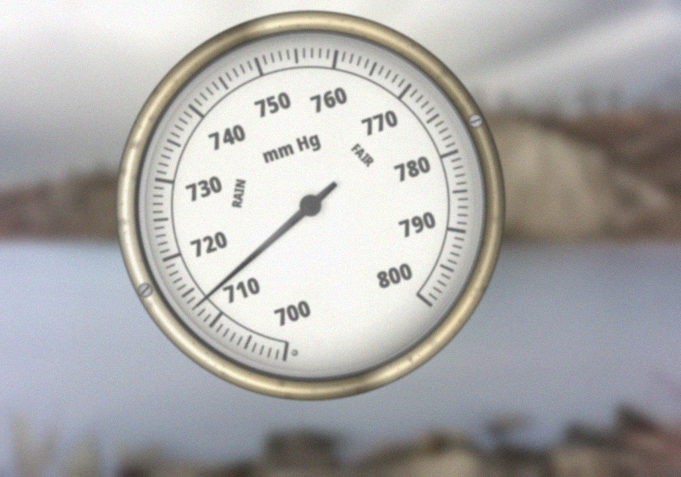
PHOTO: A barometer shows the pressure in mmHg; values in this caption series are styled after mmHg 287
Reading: mmHg 713
